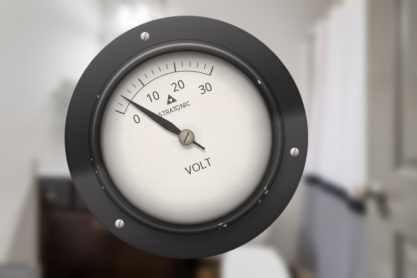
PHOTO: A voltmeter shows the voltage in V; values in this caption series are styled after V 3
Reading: V 4
